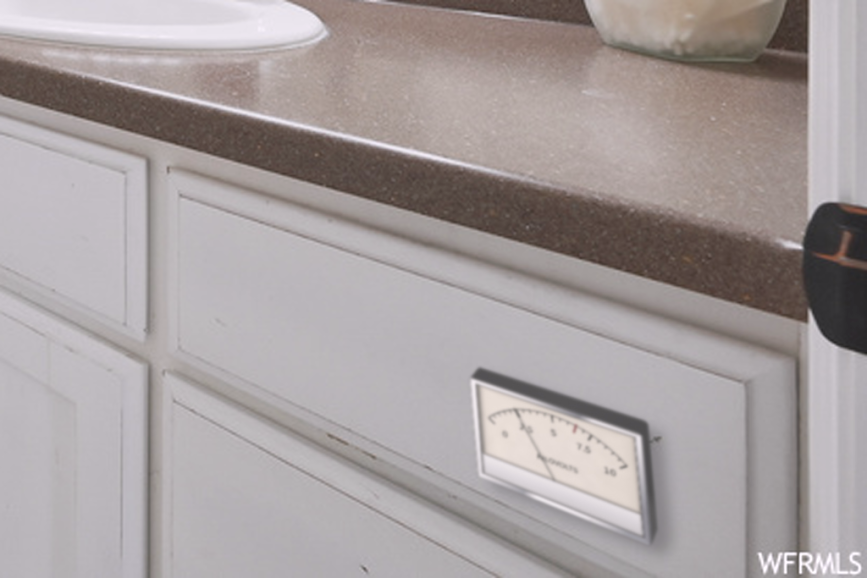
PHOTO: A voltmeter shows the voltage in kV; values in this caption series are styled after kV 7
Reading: kV 2.5
